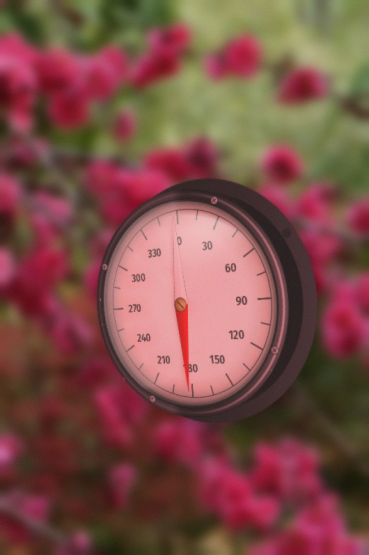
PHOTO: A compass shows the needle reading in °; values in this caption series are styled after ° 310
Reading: ° 180
